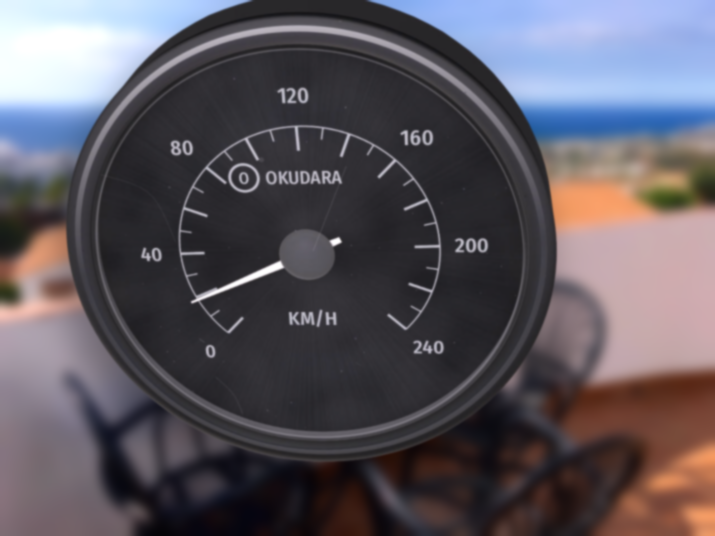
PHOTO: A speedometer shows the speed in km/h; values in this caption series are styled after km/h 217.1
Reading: km/h 20
